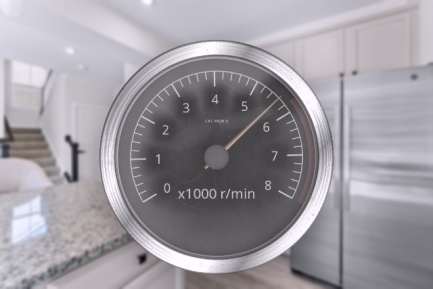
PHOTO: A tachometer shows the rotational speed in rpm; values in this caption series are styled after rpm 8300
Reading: rpm 5600
